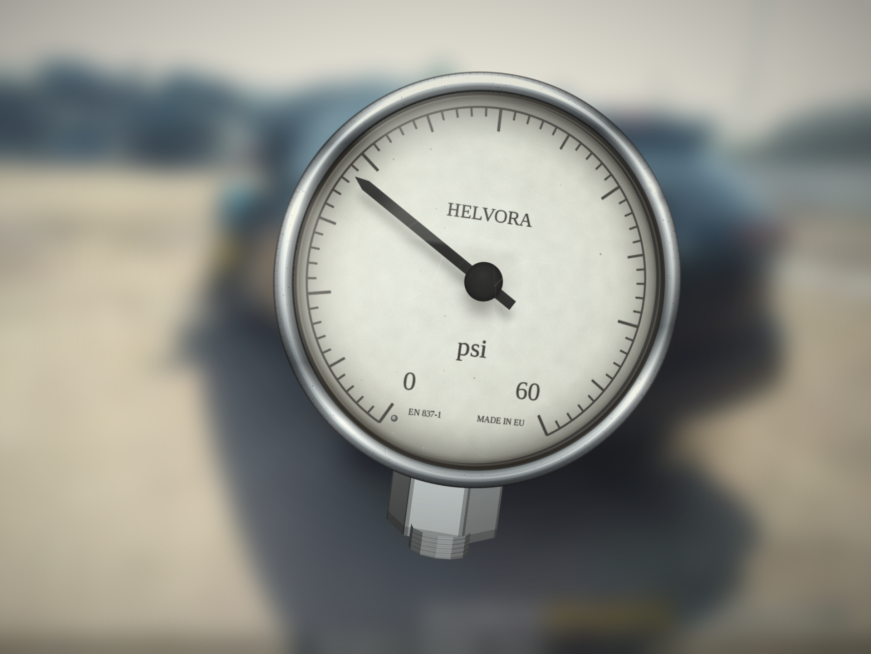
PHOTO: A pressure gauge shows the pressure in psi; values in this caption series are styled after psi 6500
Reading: psi 18.5
